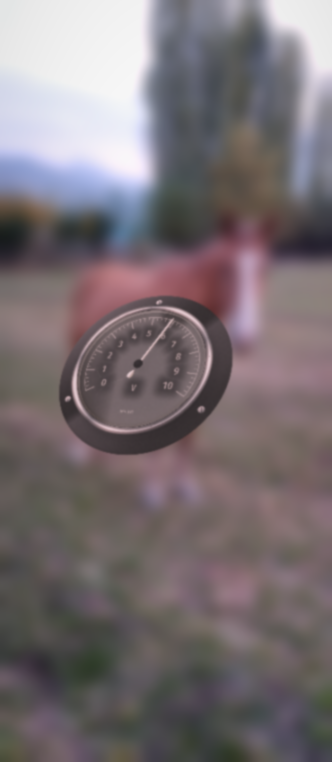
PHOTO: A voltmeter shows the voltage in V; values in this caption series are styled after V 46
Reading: V 6
